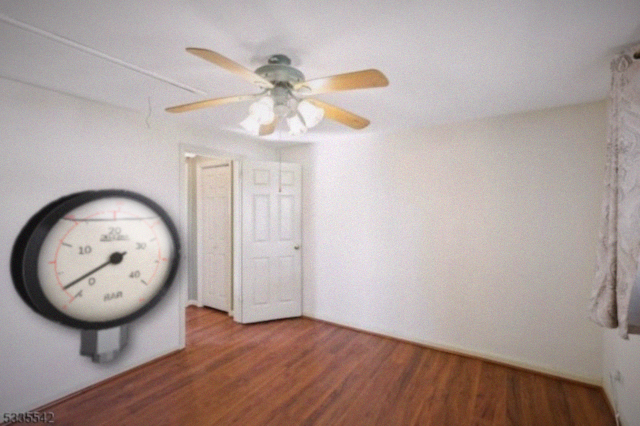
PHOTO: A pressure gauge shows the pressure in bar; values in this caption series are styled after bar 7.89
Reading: bar 2.5
